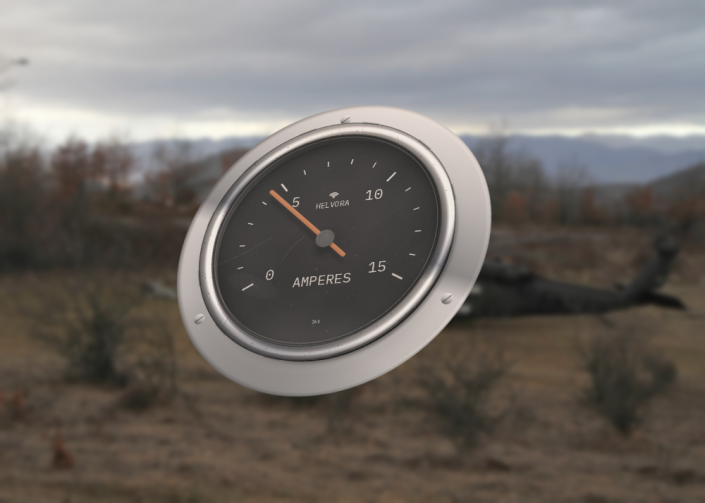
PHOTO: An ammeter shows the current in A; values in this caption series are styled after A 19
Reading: A 4.5
